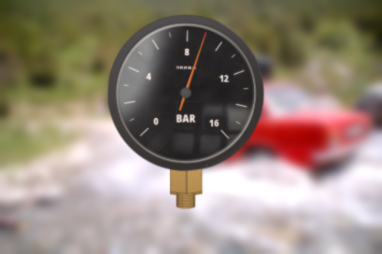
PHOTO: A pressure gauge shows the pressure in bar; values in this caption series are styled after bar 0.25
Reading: bar 9
